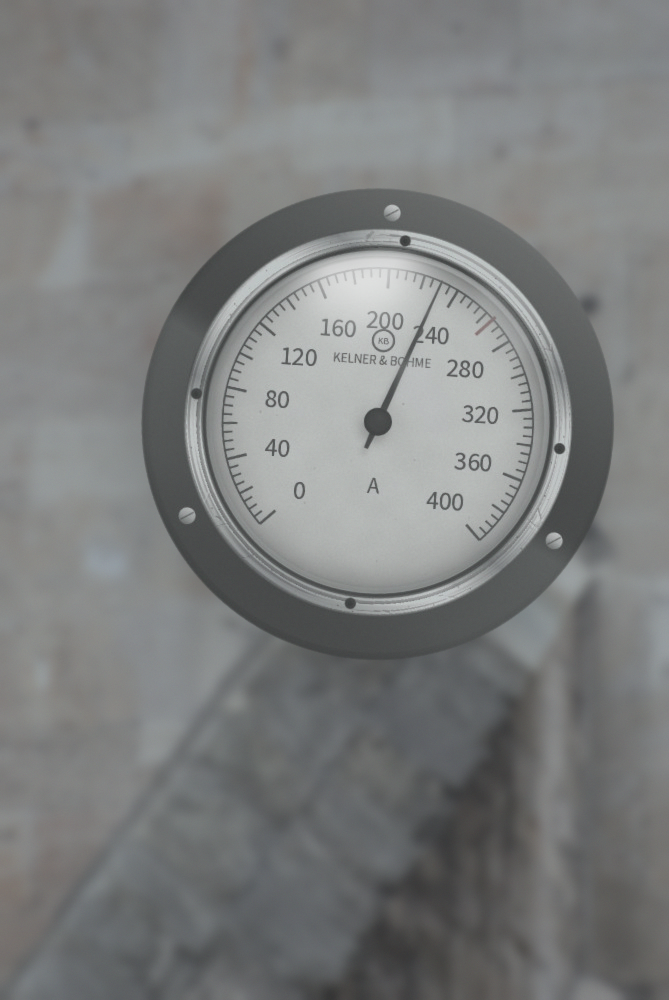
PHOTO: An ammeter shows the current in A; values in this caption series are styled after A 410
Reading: A 230
